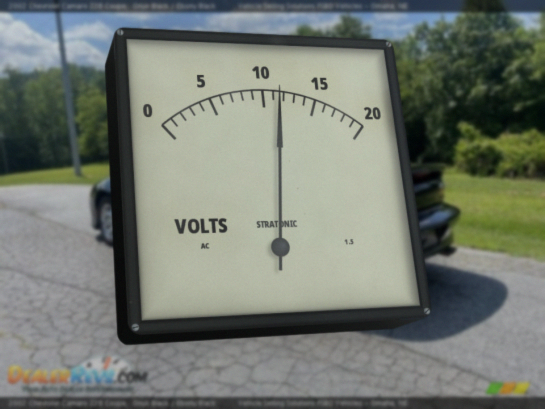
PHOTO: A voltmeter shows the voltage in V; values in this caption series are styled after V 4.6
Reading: V 11.5
